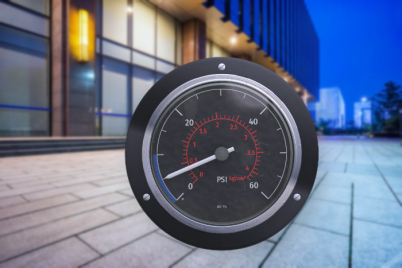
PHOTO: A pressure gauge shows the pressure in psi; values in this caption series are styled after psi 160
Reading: psi 5
